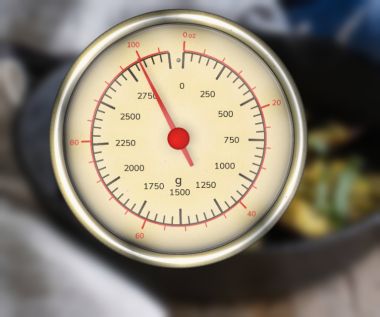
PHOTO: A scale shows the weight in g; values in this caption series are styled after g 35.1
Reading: g 2825
